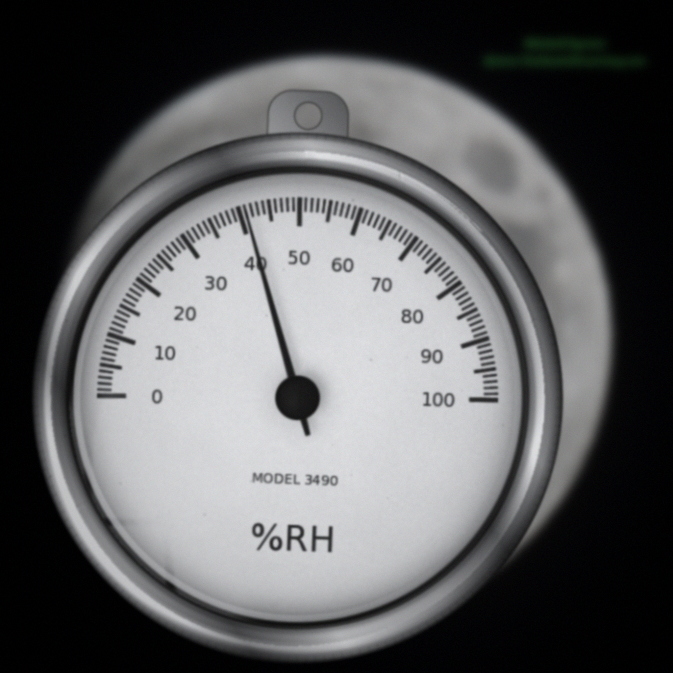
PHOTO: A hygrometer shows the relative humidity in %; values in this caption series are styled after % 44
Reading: % 41
